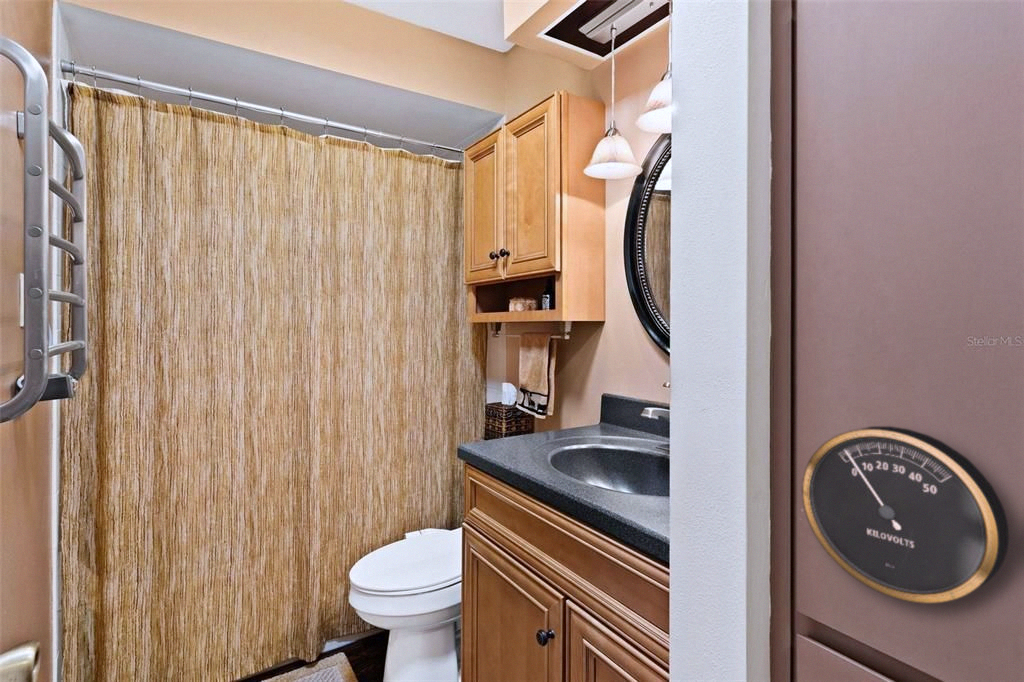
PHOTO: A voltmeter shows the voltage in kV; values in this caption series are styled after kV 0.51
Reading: kV 5
